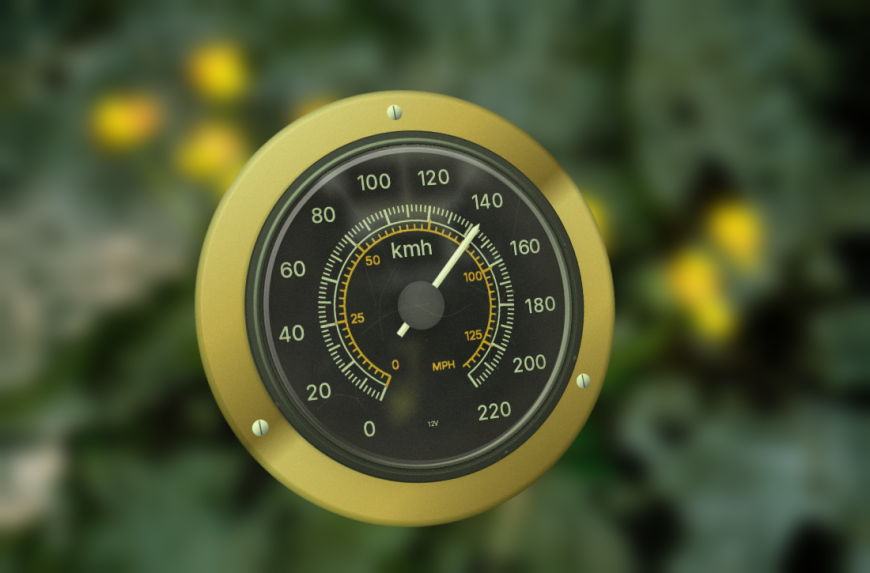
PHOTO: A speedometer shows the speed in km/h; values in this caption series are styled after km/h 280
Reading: km/h 142
